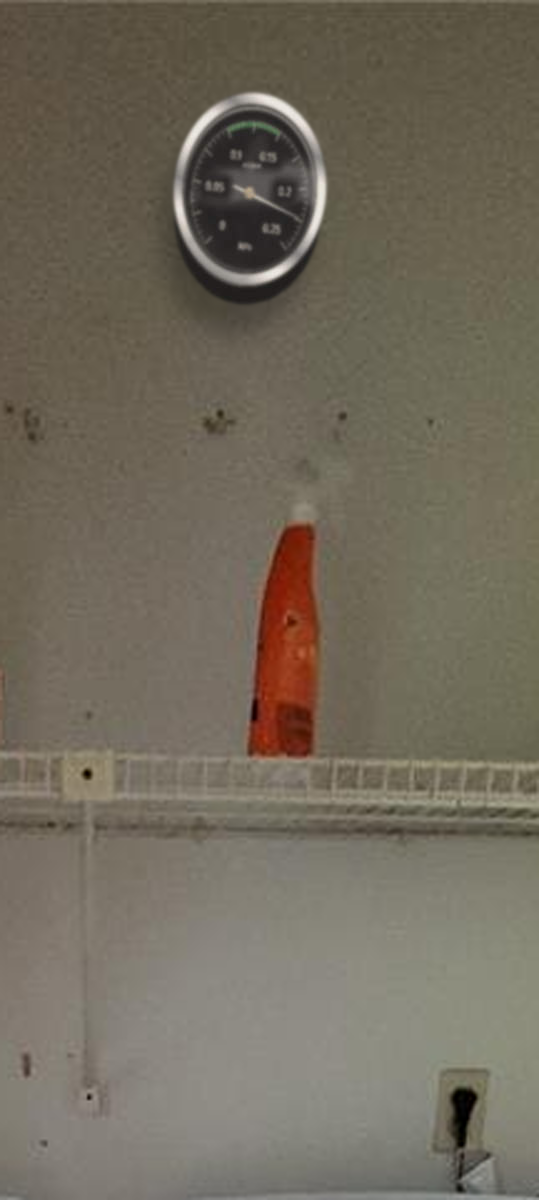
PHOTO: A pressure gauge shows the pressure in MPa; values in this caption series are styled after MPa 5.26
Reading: MPa 0.225
